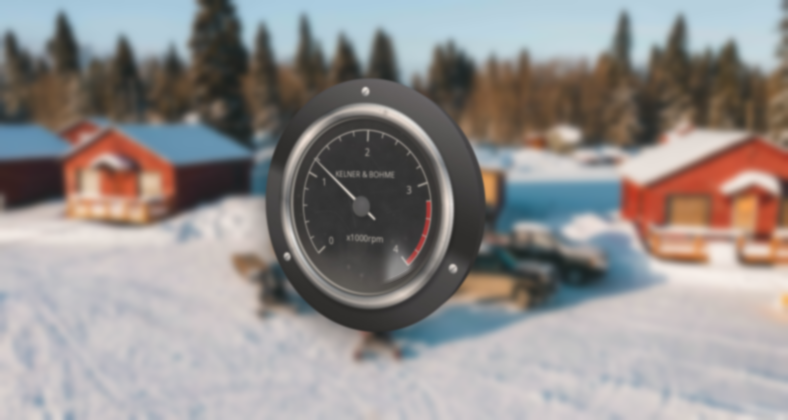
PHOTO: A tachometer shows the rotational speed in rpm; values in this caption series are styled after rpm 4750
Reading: rpm 1200
